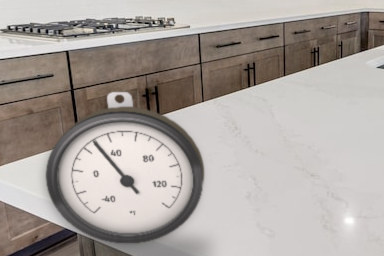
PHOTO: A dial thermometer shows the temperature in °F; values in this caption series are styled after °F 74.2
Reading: °F 30
